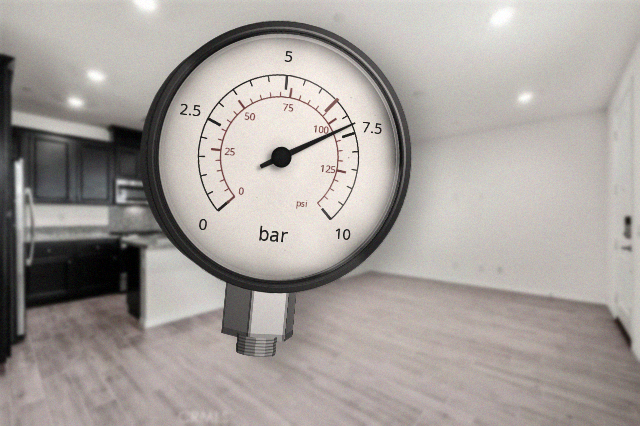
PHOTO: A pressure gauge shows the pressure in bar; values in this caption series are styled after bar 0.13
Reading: bar 7.25
